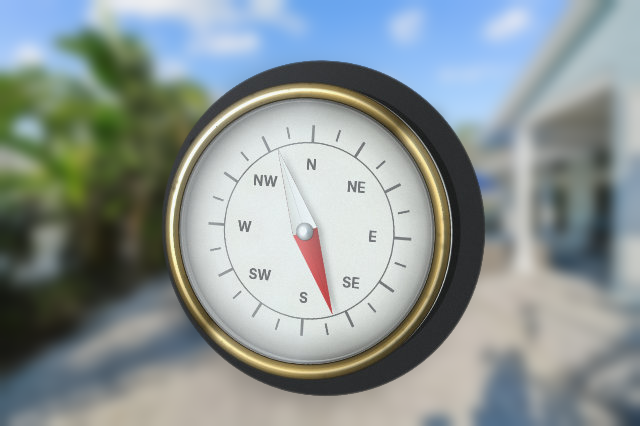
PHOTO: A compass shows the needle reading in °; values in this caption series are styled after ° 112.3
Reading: ° 157.5
